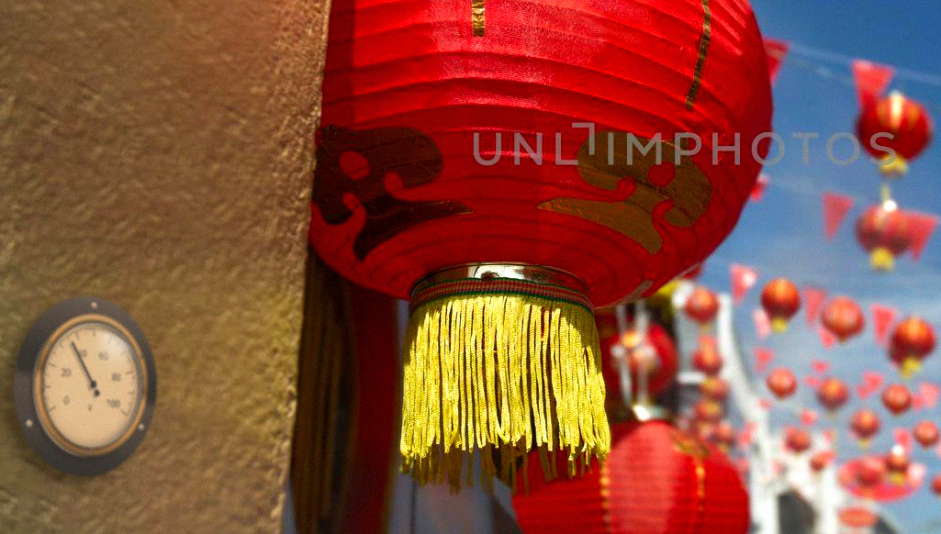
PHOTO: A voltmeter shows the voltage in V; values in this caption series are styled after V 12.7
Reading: V 35
